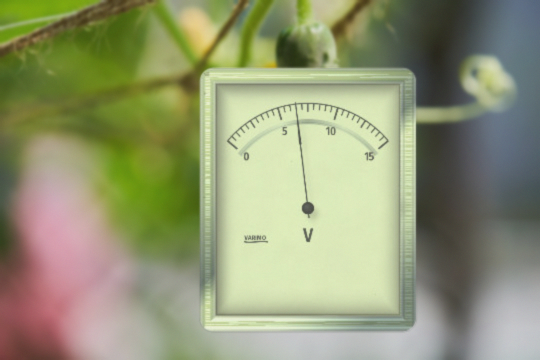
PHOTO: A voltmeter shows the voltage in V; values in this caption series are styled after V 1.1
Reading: V 6.5
